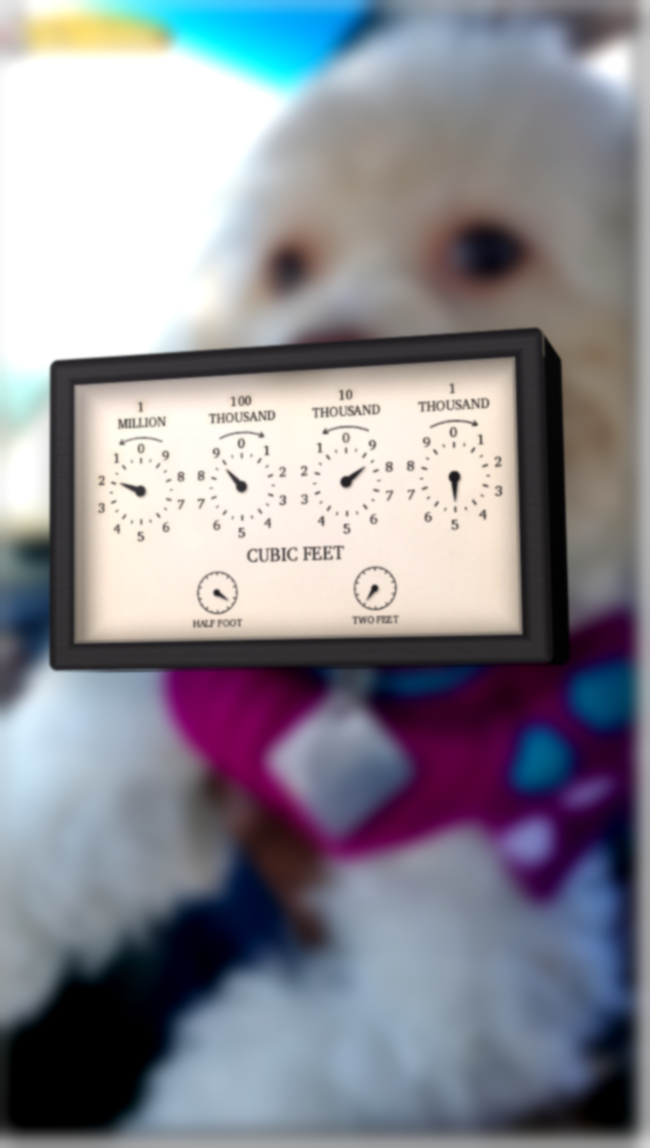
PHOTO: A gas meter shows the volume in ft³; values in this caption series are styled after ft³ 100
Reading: ft³ 188500
